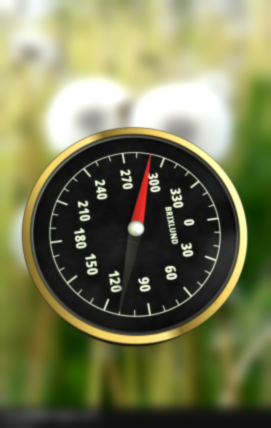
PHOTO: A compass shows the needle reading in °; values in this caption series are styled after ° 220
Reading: ° 290
